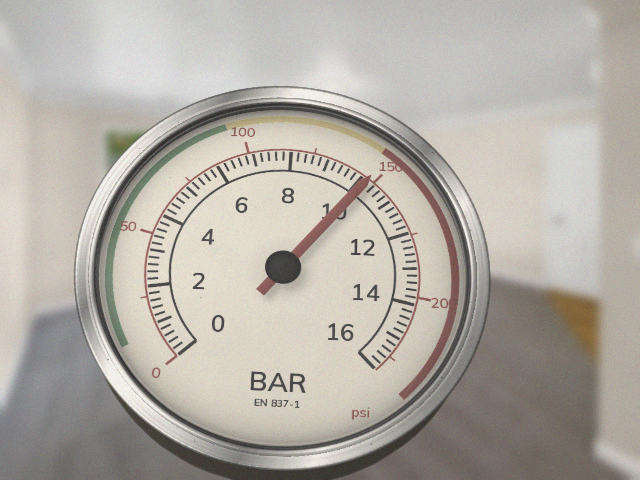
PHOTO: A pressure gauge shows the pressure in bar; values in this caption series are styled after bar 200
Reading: bar 10.2
